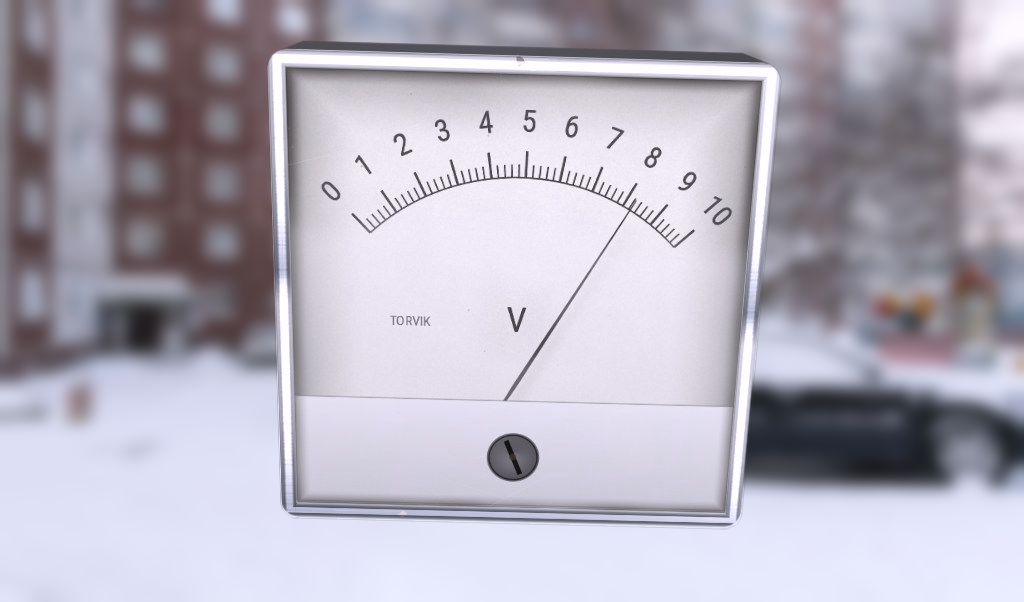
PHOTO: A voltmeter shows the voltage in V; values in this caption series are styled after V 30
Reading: V 8.2
